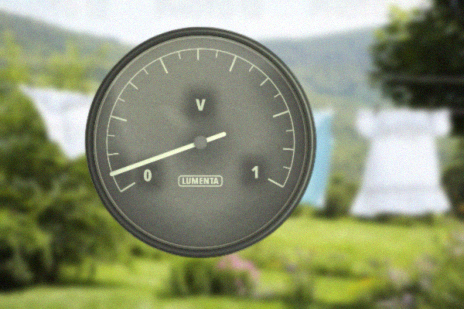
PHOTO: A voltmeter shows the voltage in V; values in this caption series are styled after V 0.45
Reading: V 0.05
